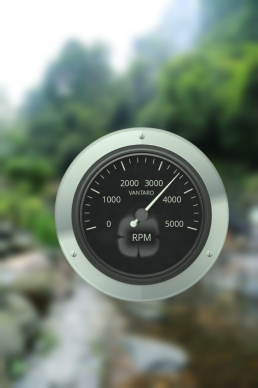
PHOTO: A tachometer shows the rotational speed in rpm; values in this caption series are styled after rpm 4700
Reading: rpm 3500
